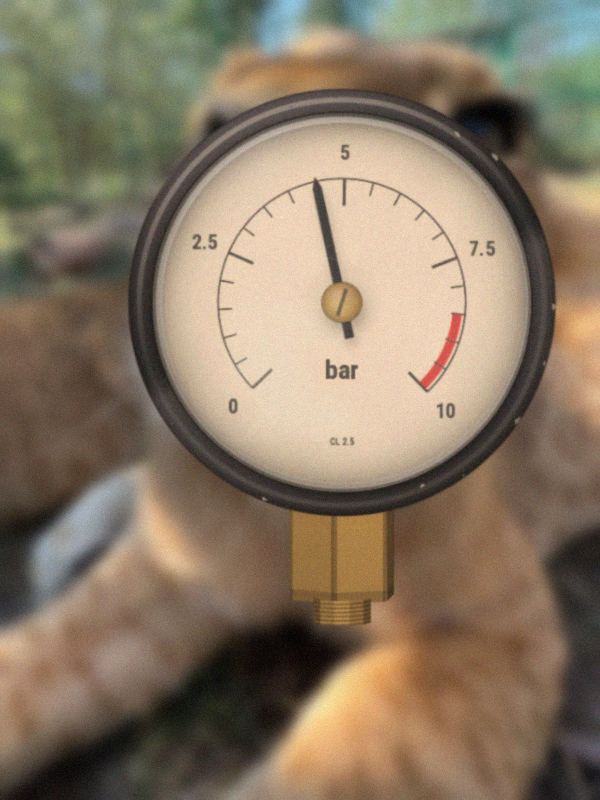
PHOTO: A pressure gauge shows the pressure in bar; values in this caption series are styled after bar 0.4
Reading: bar 4.5
